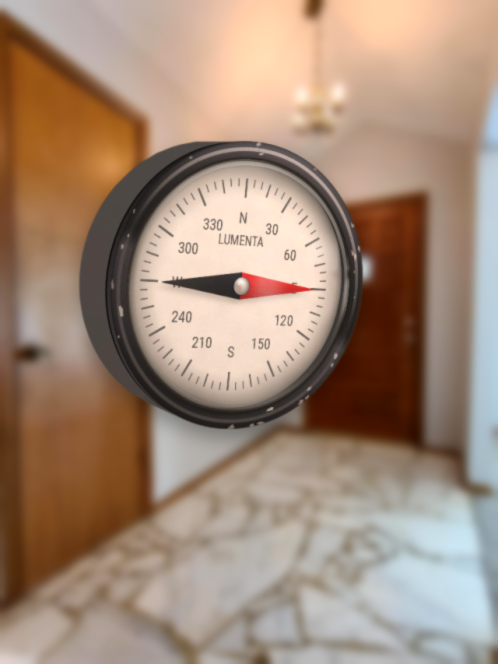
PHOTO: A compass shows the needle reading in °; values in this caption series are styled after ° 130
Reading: ° 90
